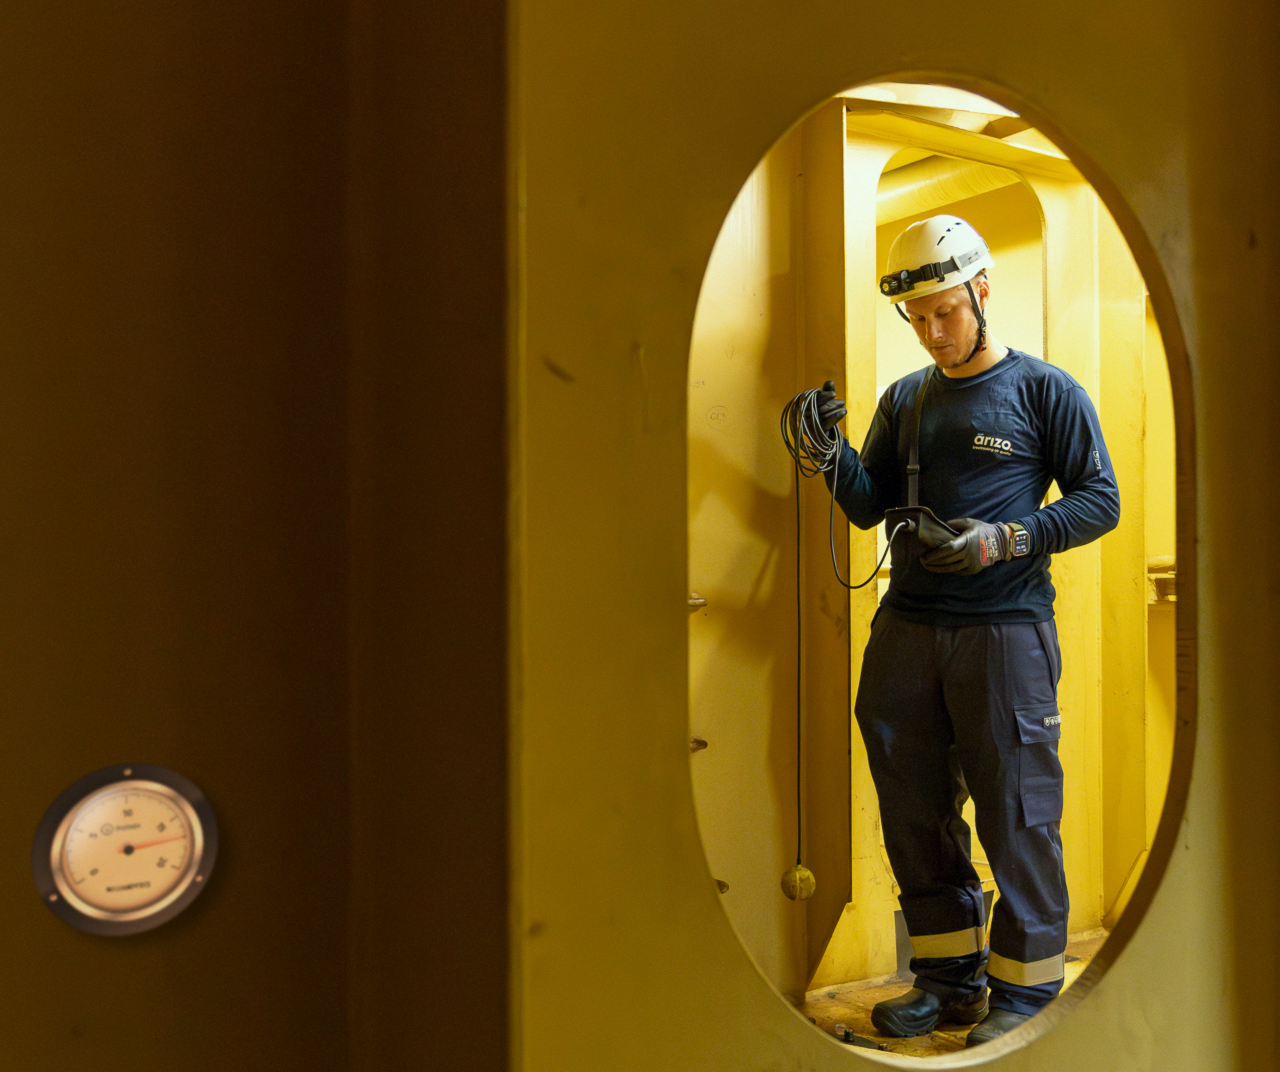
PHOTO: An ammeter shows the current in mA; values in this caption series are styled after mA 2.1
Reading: mA 17
